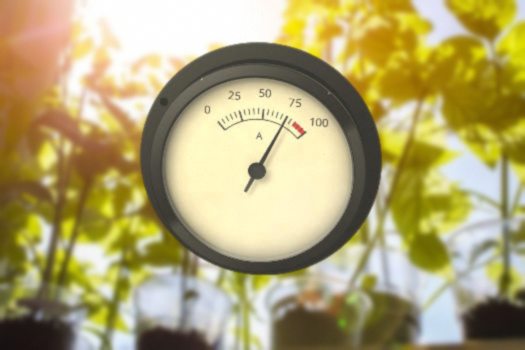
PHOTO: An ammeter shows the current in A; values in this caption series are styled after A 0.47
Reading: A 75
